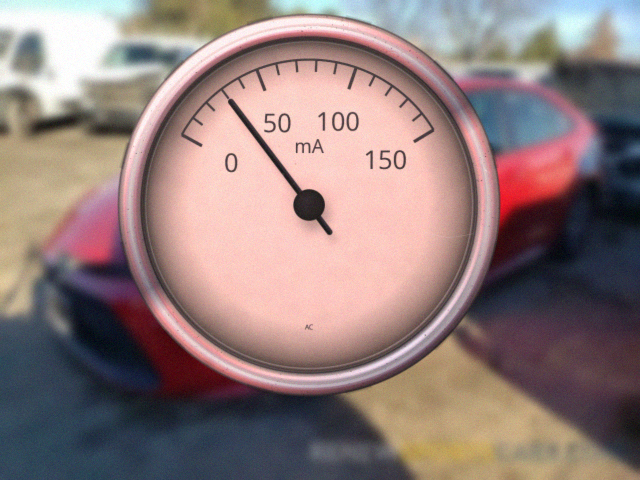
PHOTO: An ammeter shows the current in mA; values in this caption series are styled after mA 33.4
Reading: mA 30
